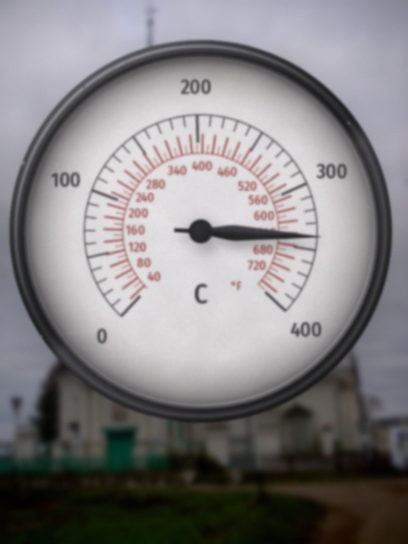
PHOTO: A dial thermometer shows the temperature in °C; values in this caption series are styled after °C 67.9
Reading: °C 340
